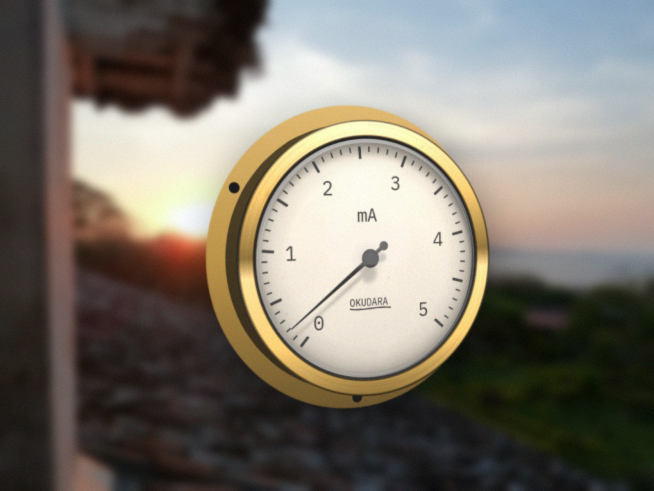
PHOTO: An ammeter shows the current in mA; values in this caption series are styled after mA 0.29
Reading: mA 0.2
